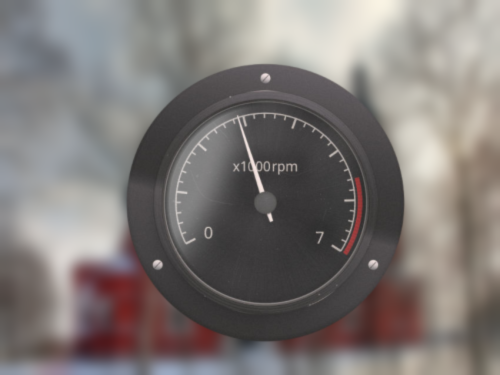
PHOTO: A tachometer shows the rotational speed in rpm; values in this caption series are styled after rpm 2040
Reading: rpm 2900
